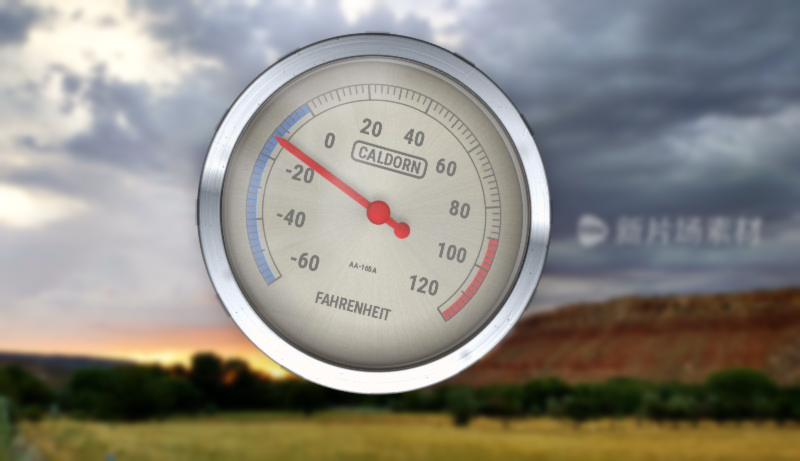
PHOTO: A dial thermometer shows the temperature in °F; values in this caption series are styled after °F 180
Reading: °F -14
